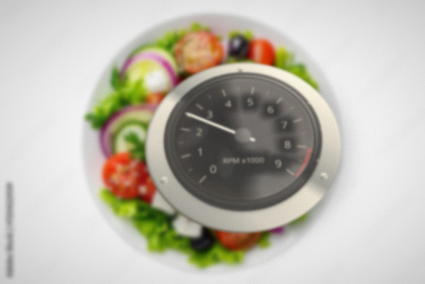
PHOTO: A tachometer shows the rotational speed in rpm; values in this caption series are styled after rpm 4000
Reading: rpm 2500
